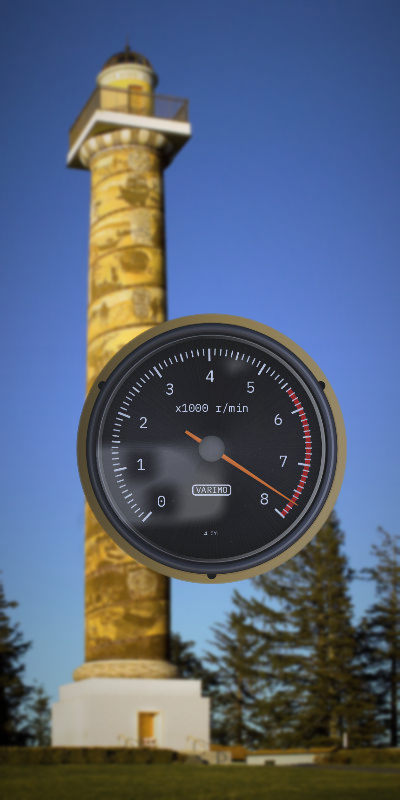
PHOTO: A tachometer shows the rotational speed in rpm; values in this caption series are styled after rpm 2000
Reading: rpm 7700
